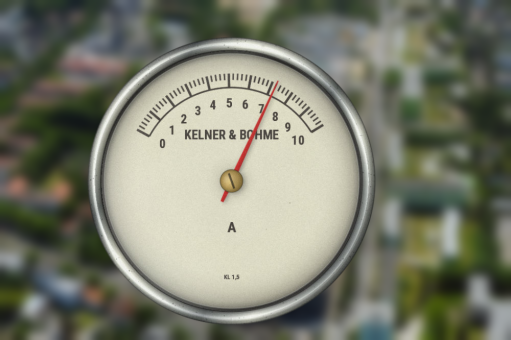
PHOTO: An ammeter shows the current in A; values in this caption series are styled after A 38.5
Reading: A 7.2
